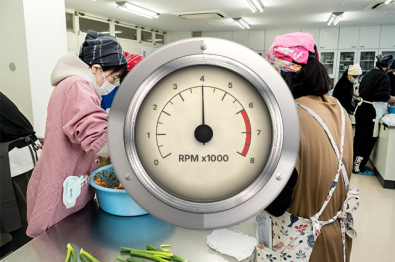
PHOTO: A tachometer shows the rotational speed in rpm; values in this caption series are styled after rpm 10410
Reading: rpm 4000
